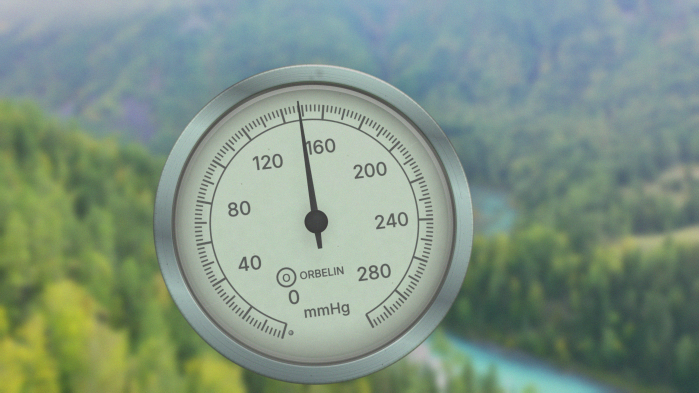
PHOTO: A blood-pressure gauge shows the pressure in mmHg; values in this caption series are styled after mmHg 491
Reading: mmHg 148
